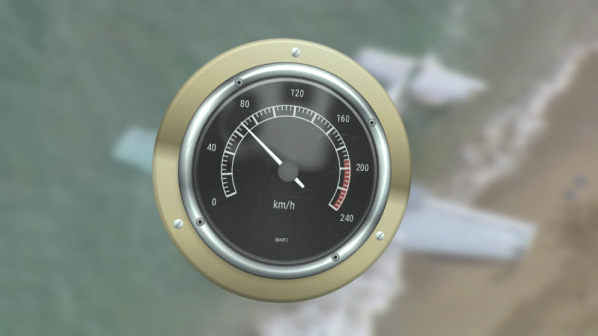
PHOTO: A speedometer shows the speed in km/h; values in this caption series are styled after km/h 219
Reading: km/h 68
